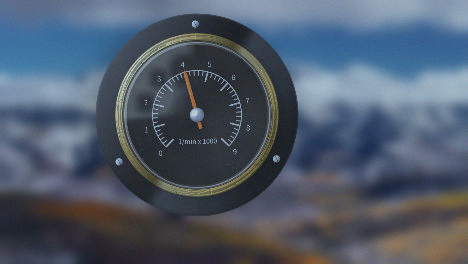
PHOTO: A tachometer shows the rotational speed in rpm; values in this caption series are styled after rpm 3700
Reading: rpm 4000
